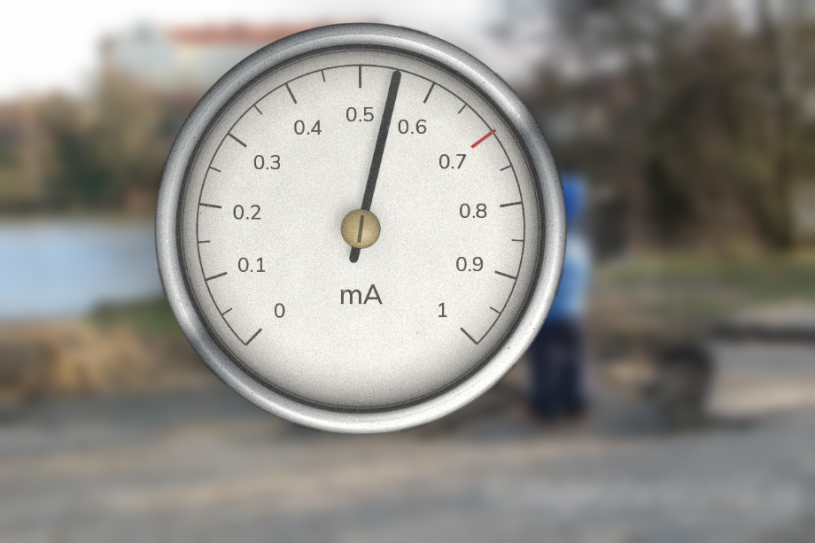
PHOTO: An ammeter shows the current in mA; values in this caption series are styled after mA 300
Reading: mA 0.55
